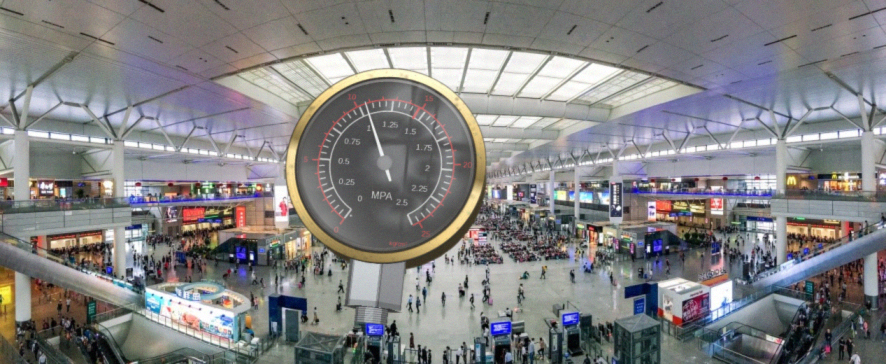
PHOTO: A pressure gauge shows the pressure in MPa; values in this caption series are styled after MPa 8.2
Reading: MPa 1.05
